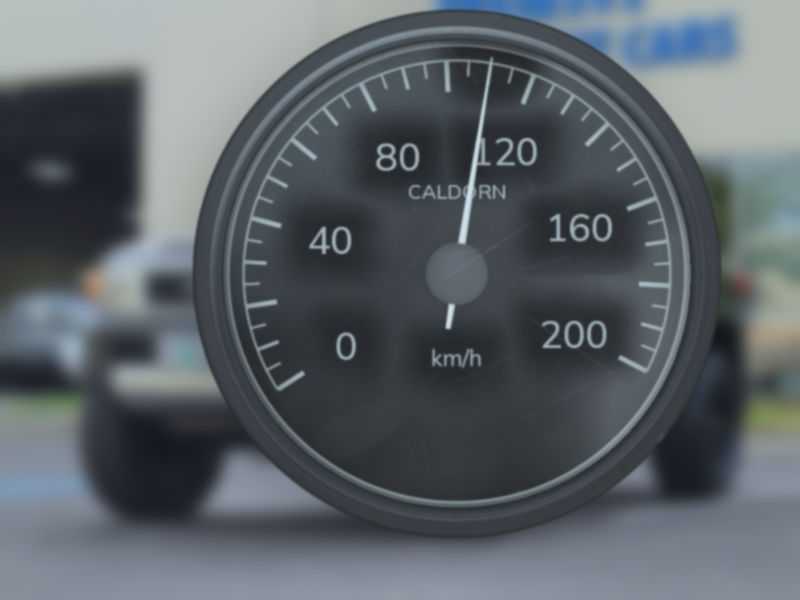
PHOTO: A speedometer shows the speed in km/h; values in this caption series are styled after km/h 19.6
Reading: km/h 110
